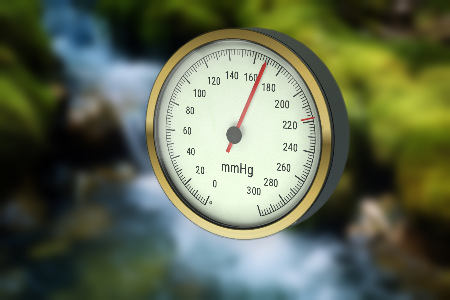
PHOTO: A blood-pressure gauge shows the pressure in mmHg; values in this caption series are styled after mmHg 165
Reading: mmHg 170
